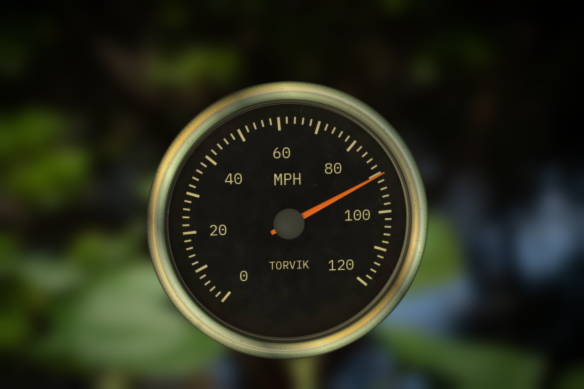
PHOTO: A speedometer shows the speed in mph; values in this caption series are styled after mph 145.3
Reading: mph 90
